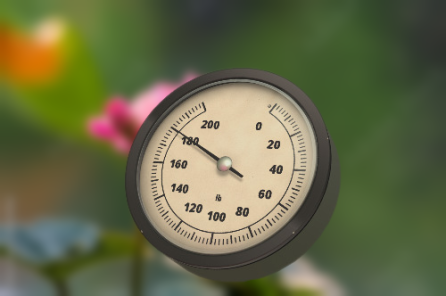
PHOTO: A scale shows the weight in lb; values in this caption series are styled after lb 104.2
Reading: lb 180
